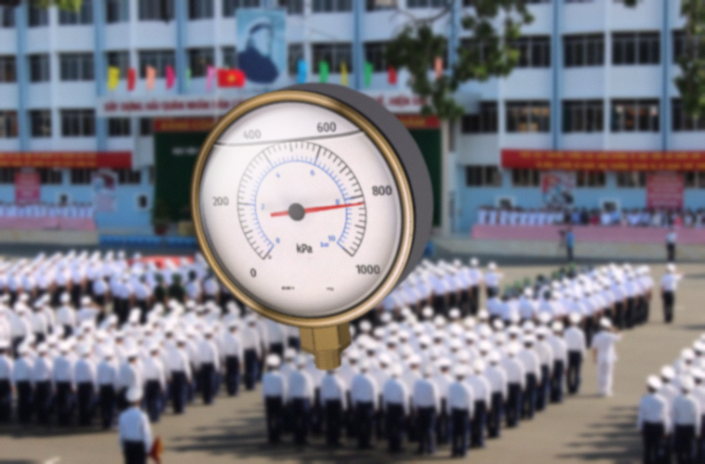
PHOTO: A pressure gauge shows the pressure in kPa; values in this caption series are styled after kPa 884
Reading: kPa 820
